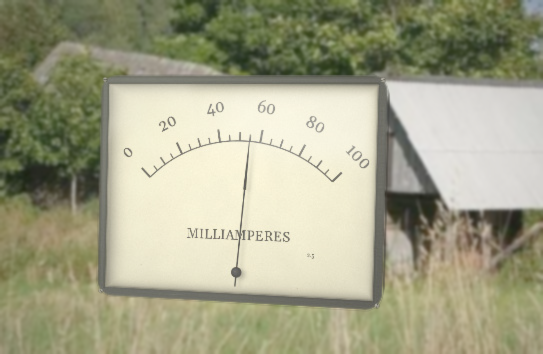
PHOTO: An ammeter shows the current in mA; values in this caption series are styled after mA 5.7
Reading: mA 55
